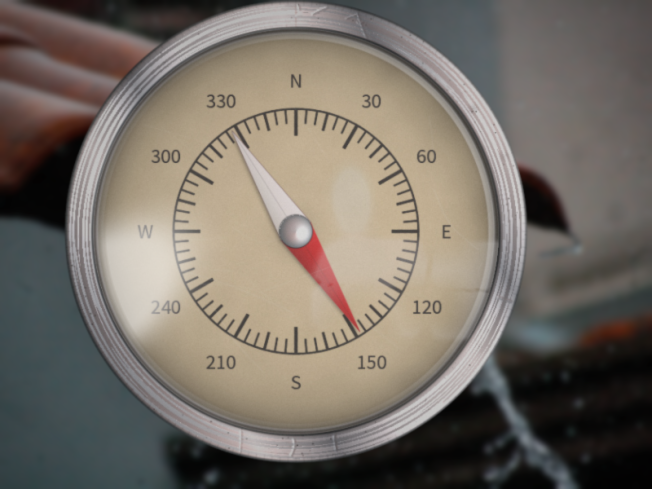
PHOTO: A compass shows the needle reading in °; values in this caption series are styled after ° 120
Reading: ° 147.5
